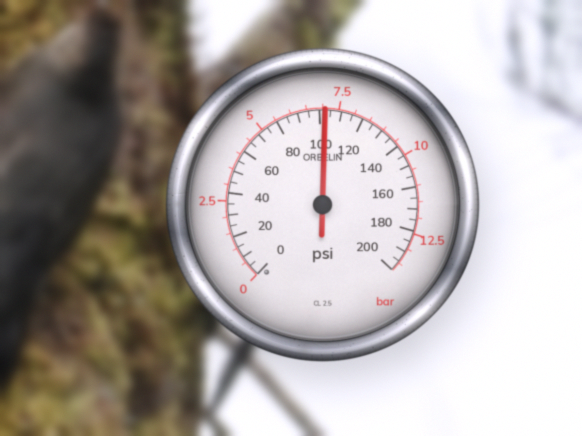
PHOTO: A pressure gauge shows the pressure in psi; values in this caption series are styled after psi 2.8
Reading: psi 102.5
